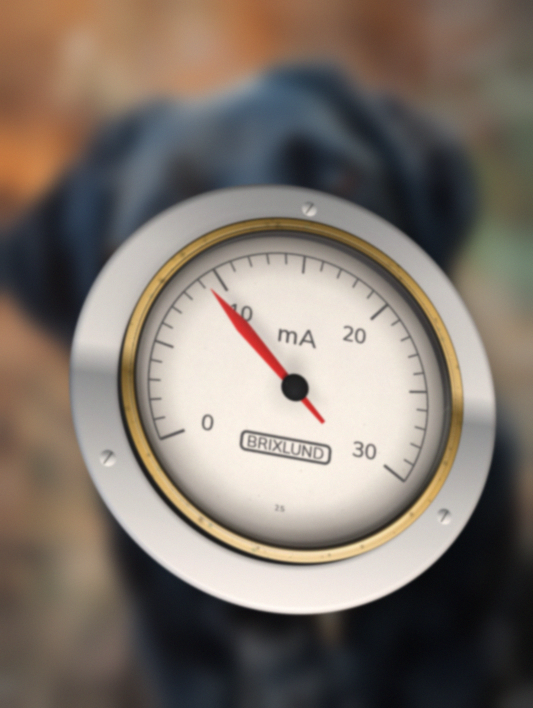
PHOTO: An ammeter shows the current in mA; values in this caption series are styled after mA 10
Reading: mA 9
